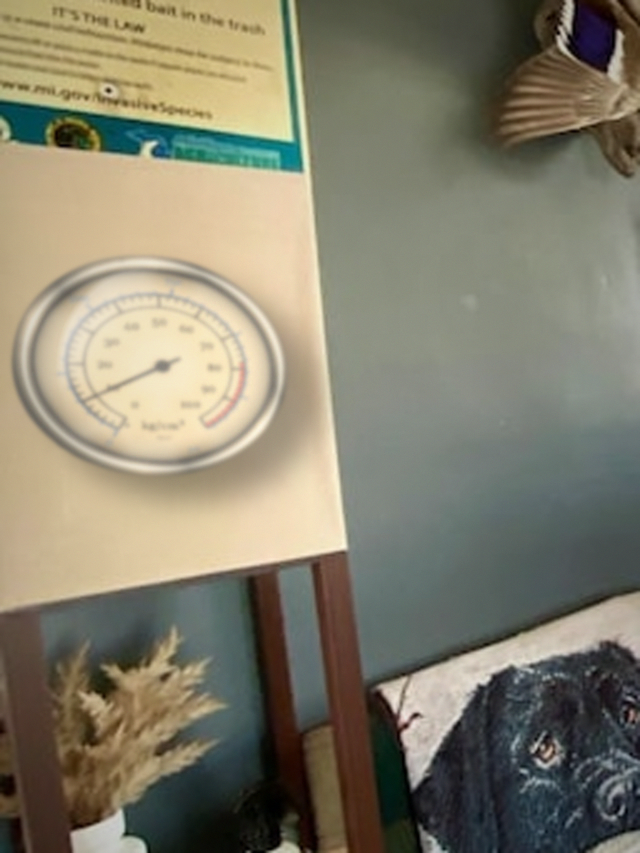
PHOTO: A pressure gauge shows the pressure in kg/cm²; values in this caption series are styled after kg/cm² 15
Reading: kg/cm² 10
